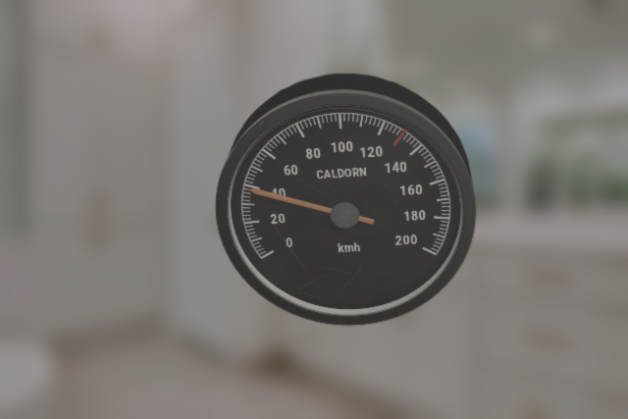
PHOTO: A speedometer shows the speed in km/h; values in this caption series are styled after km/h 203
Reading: km/h 40
